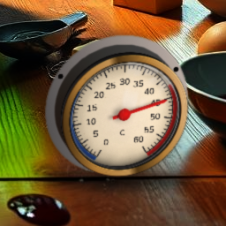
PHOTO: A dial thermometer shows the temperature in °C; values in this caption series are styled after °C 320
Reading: °C 45
